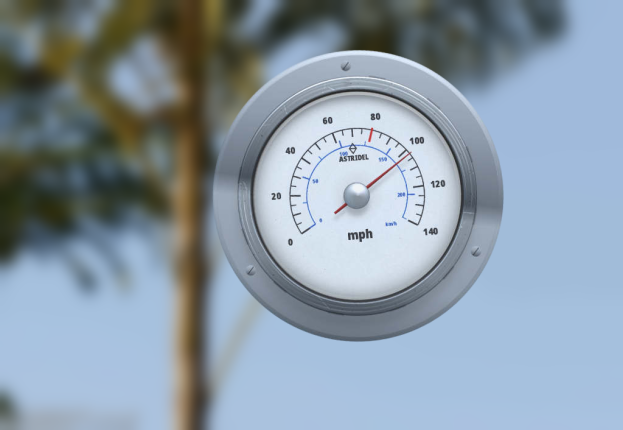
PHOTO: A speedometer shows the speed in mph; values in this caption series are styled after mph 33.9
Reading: mph 102.5
